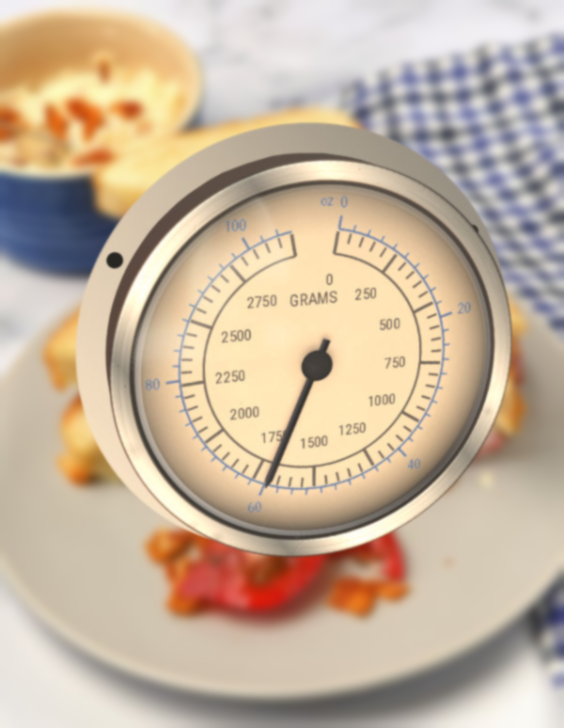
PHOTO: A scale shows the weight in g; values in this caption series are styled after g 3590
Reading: g 1700
